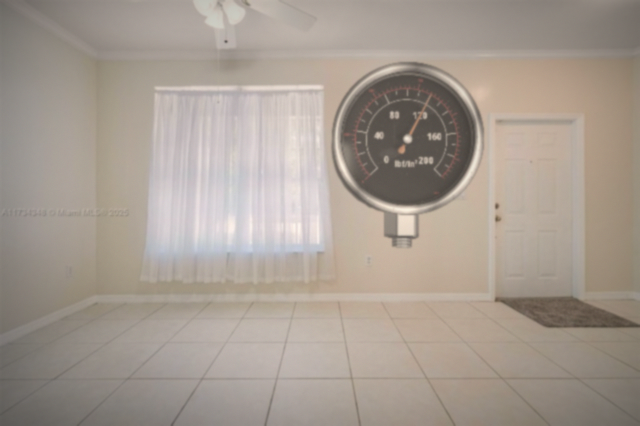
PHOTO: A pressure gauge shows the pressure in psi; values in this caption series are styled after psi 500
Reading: psi 120
